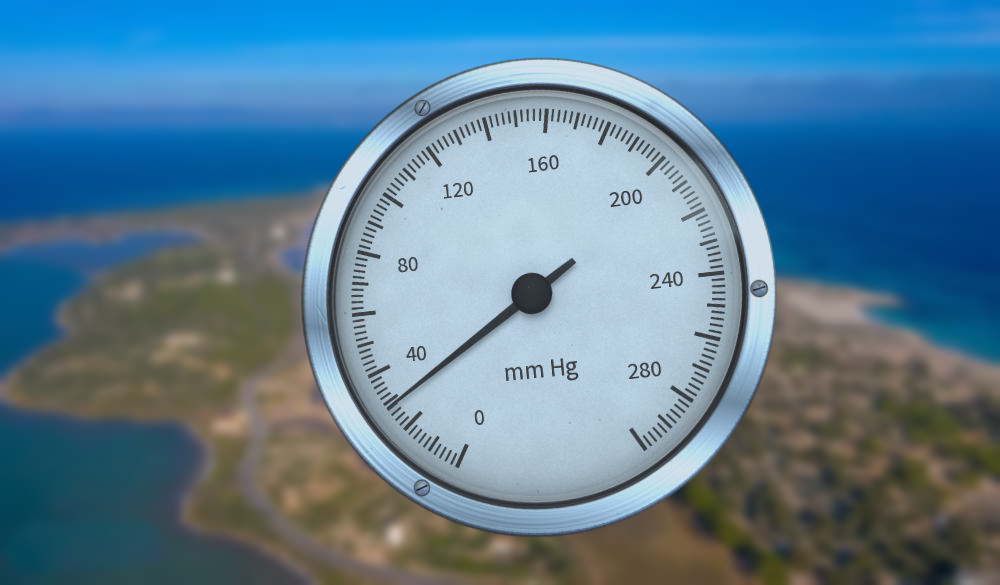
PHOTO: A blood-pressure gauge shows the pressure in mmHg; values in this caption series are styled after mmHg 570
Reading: mmHg 28
